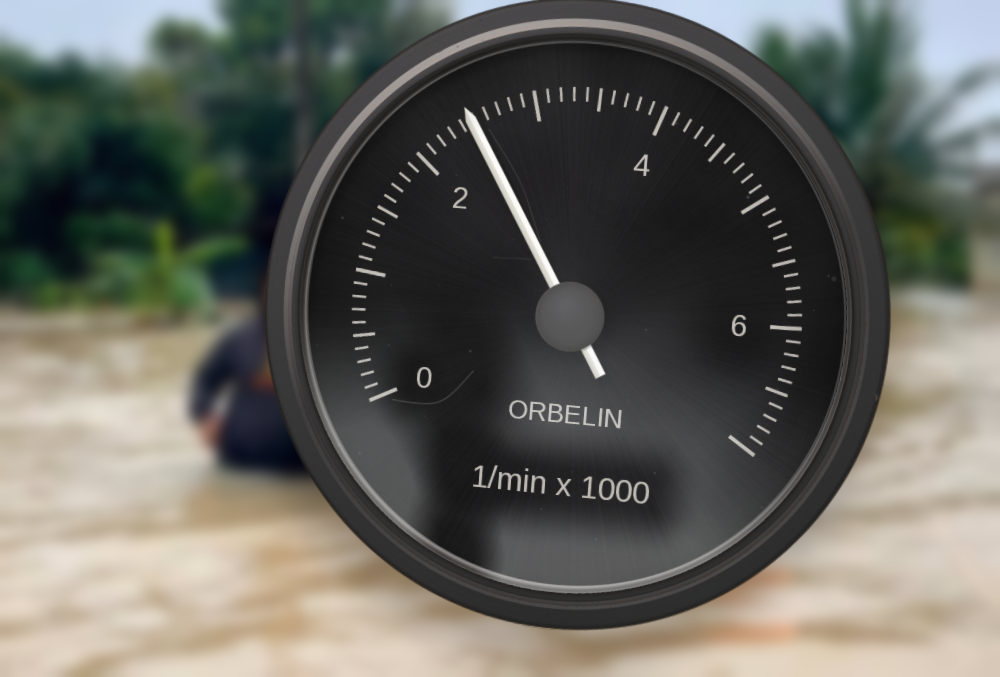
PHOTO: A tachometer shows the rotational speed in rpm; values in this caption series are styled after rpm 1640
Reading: rpm 2500
